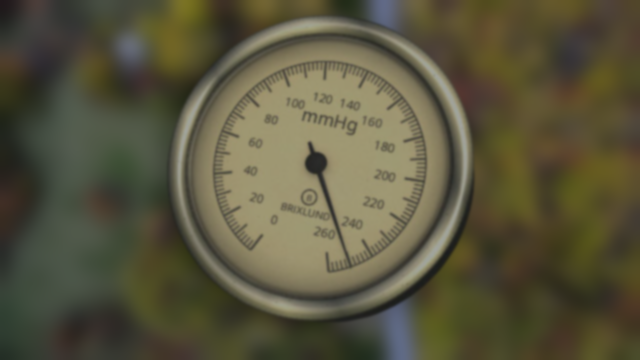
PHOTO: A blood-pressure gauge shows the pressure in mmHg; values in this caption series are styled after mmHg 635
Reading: mmHg 250
